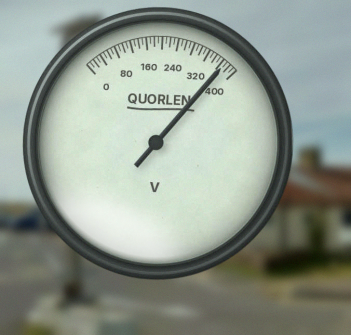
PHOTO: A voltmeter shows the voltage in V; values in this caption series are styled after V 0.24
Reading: V 370
